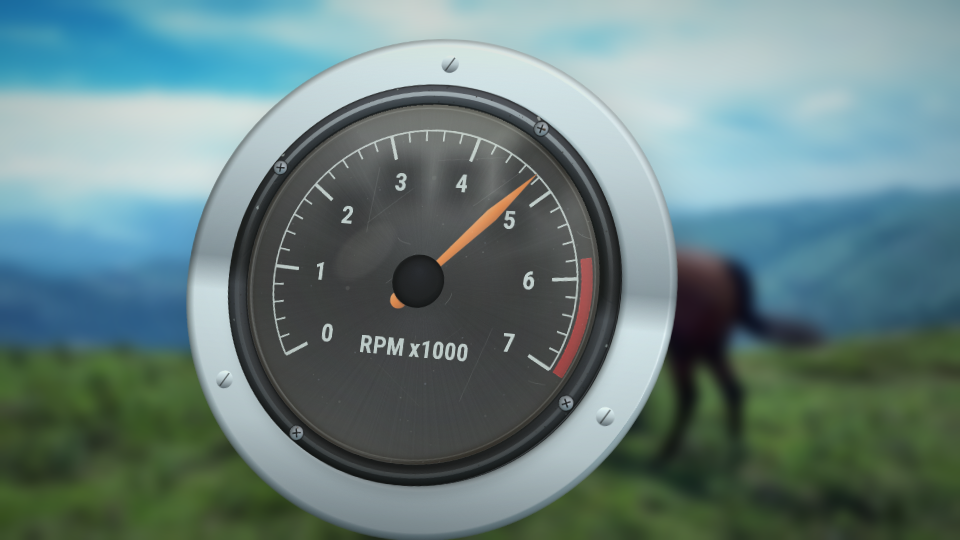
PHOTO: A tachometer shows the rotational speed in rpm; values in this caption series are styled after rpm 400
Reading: rpm 4800
